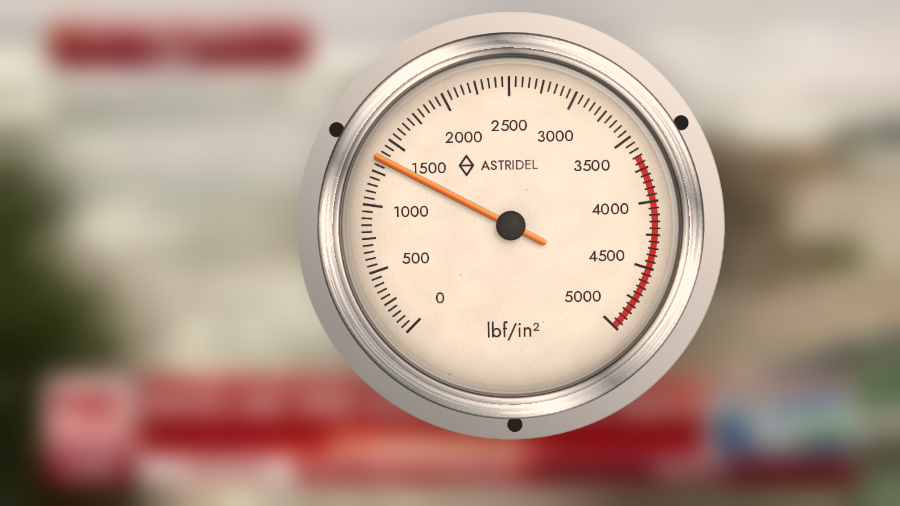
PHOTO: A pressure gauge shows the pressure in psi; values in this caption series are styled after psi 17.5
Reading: psi 1350
